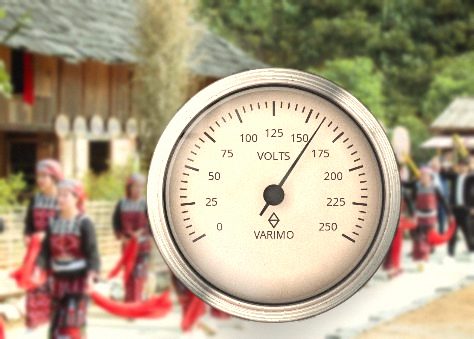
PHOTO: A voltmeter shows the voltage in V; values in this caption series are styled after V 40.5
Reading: V 160
